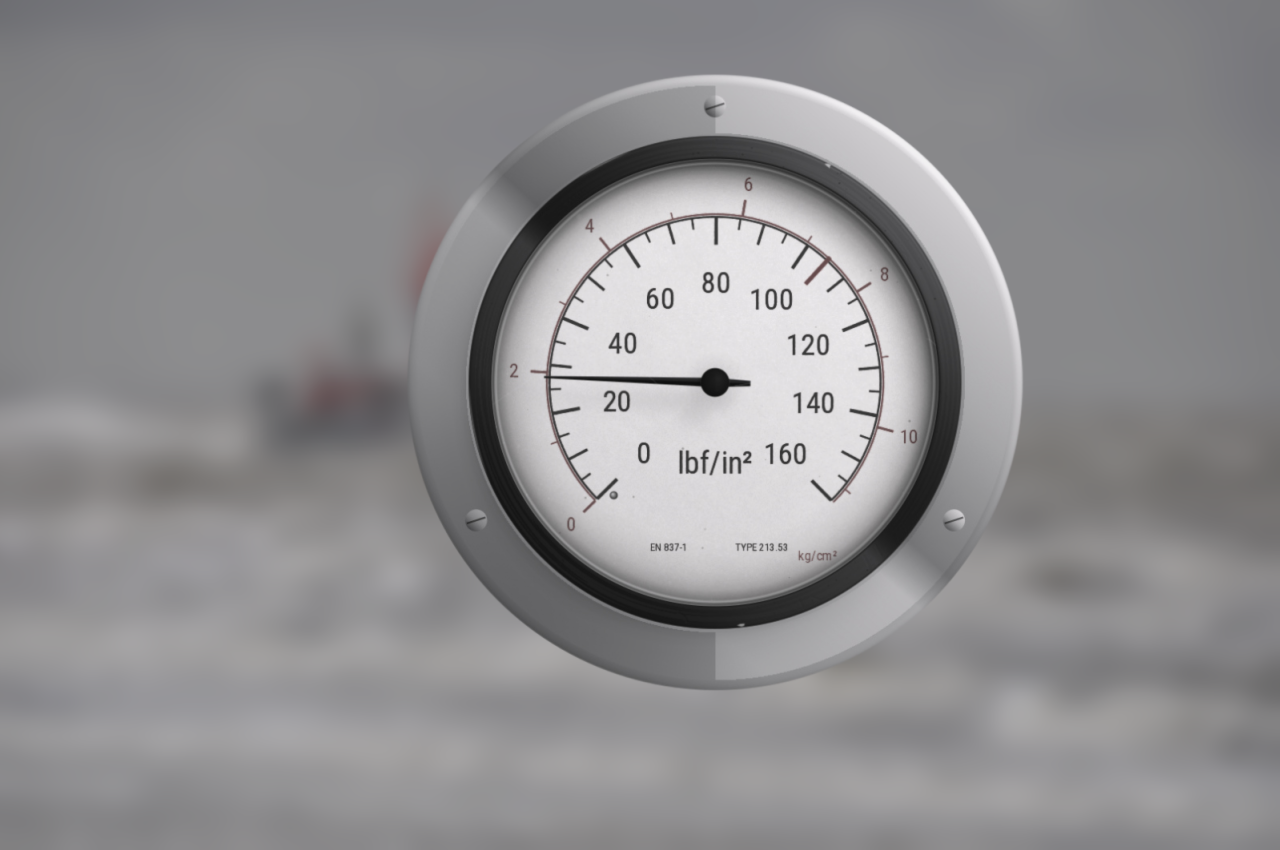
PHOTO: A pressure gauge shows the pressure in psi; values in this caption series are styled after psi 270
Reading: psi 27.5
